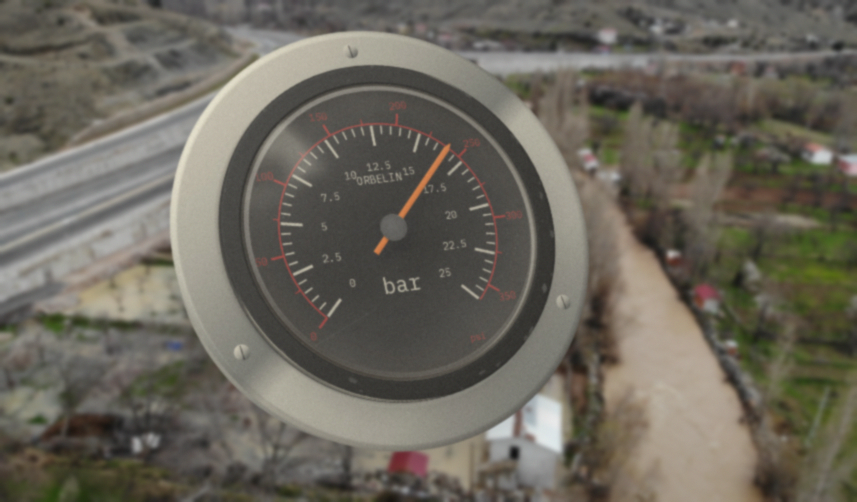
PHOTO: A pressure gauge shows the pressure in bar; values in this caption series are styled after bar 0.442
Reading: bar 16.5
